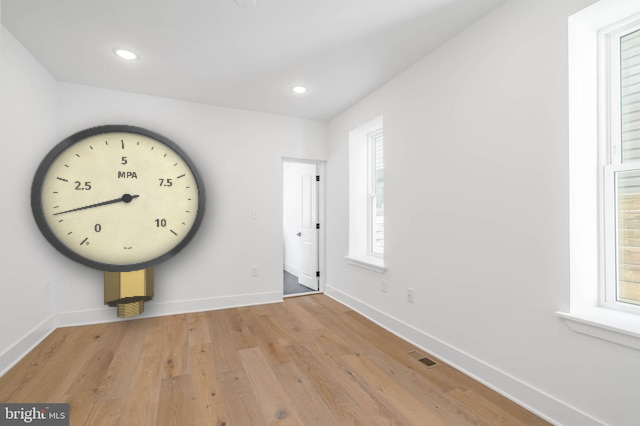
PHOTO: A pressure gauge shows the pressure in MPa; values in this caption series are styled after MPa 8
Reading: MPa 1.25
